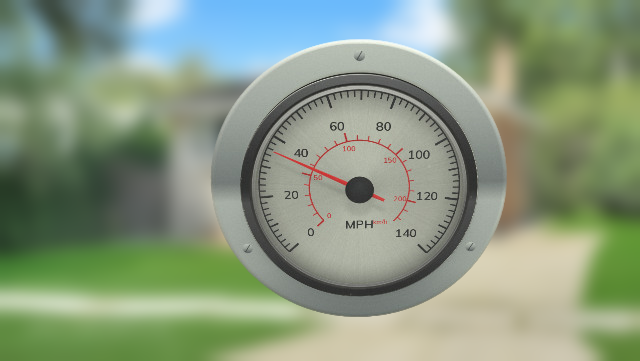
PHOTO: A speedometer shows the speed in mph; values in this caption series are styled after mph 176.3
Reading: mph 36
